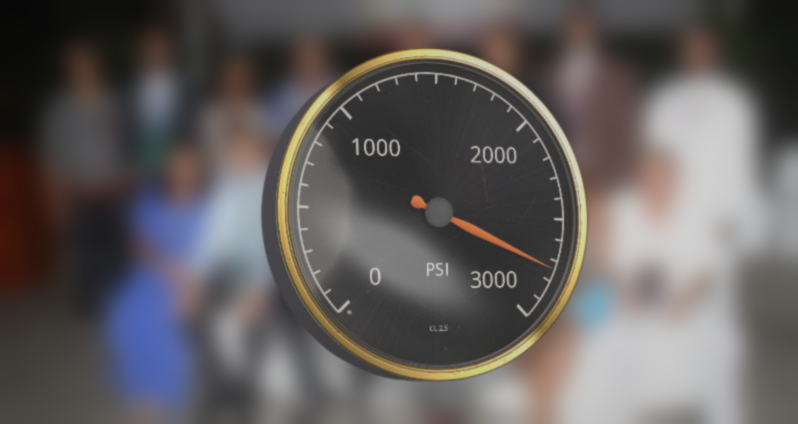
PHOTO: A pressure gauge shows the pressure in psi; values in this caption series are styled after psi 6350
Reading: psi 2750
